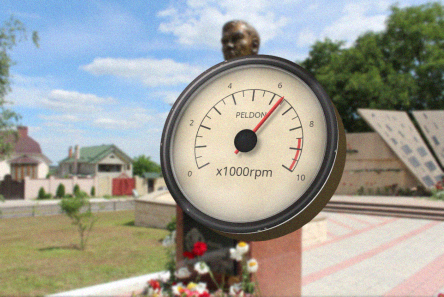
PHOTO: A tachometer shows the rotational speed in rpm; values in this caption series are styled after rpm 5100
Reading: rpm 6500
